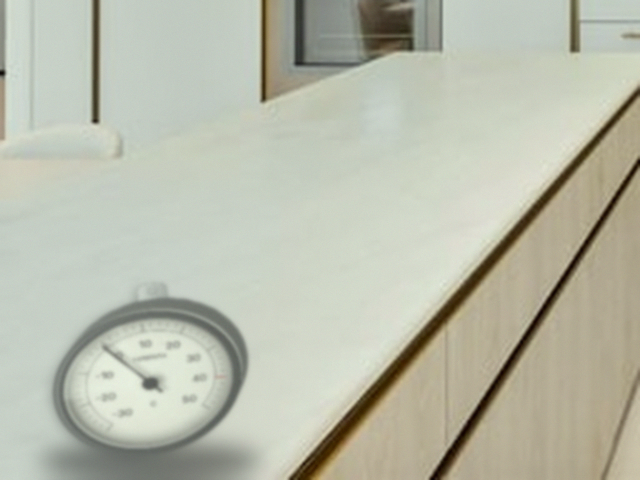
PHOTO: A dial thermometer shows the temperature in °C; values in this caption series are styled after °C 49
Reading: °C 0
